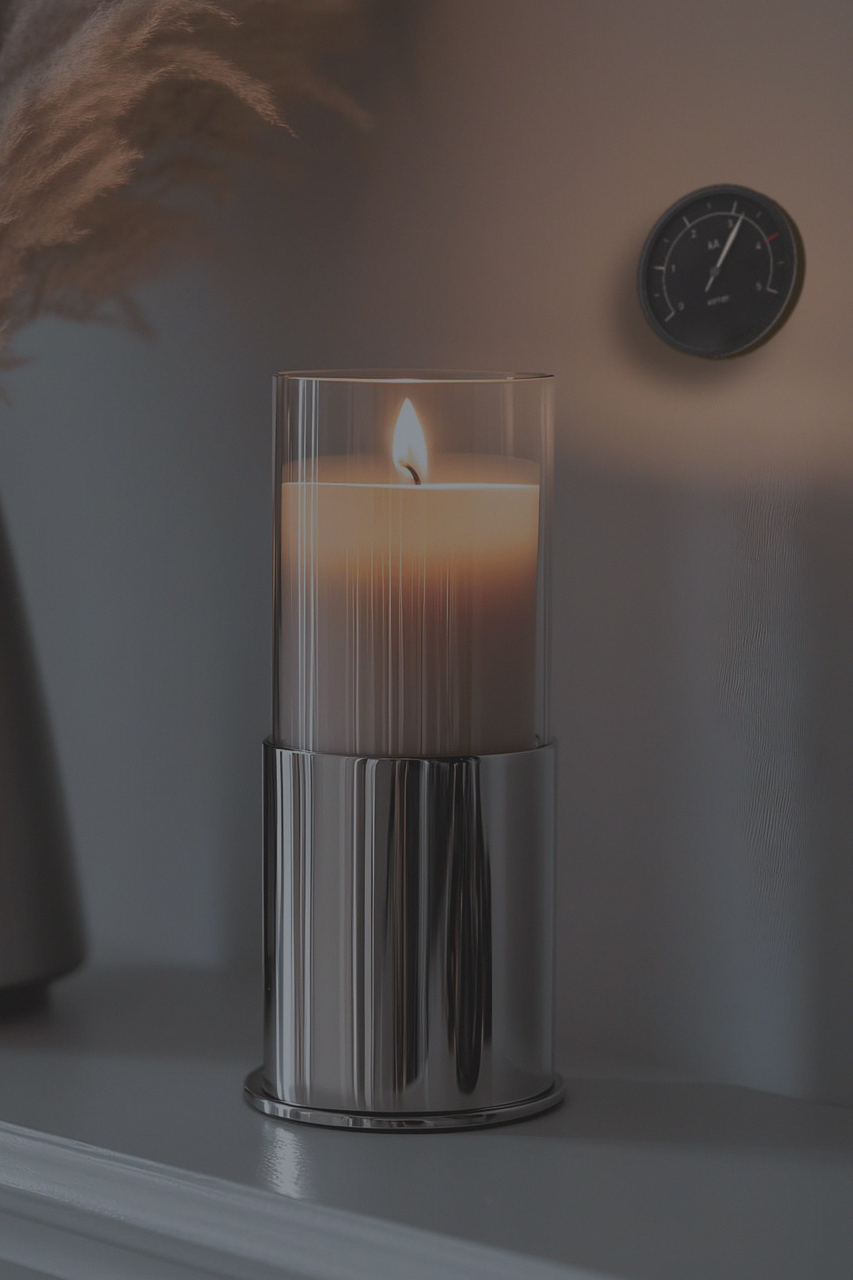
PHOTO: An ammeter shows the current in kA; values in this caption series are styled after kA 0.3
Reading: kA 3.25
